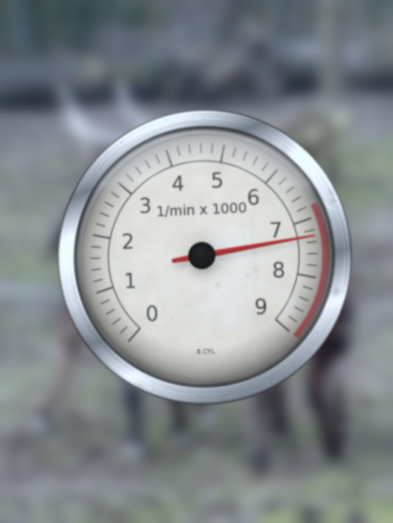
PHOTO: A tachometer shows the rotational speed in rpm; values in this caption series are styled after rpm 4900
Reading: rpm 7300
